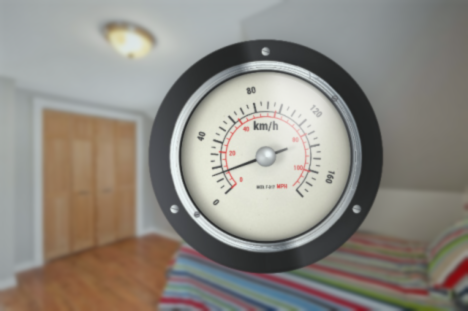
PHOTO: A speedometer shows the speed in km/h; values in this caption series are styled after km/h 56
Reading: km/h 15
